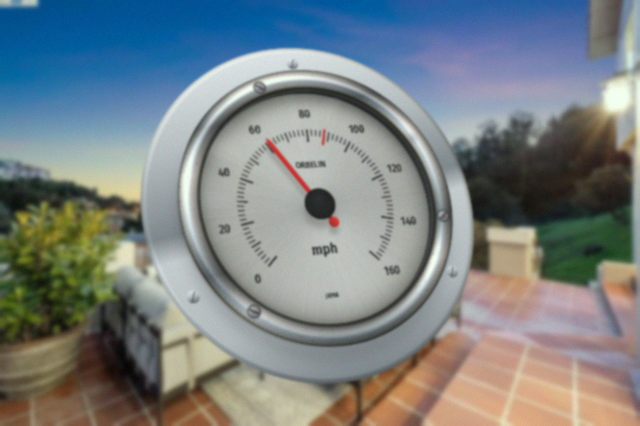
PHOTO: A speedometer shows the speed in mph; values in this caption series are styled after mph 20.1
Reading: mph 60
